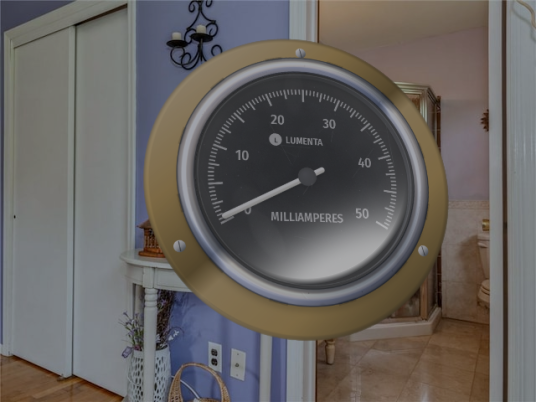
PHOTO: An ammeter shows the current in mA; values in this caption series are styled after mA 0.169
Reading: mA 0.5
